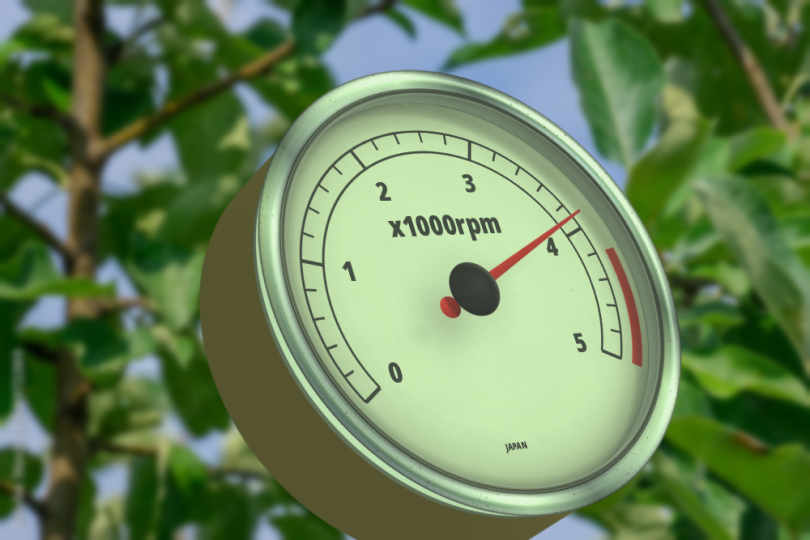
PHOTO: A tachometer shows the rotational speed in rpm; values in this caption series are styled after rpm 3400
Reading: rpm 3900
